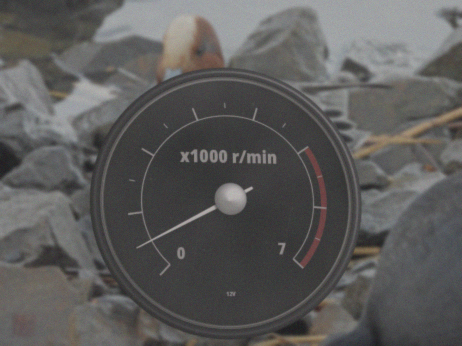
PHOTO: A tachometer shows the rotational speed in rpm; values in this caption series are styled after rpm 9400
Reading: rpm 500
